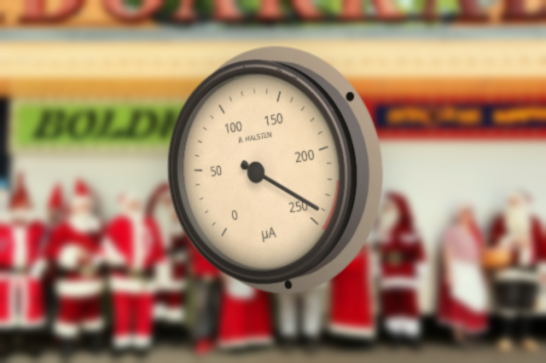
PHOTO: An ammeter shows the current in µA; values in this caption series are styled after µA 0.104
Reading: µA 240
